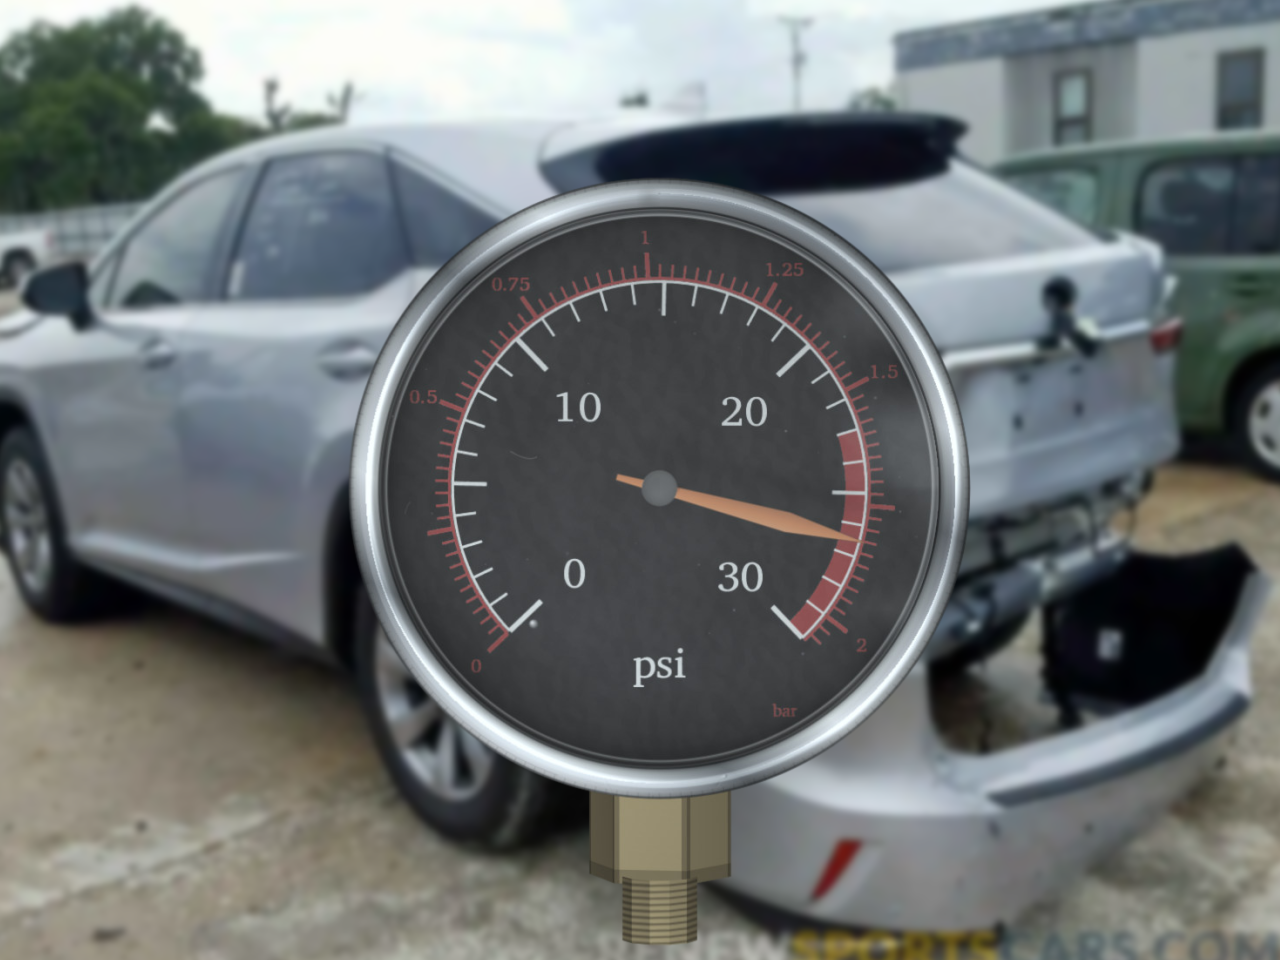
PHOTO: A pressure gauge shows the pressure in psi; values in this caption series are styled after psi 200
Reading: psi 26.5
